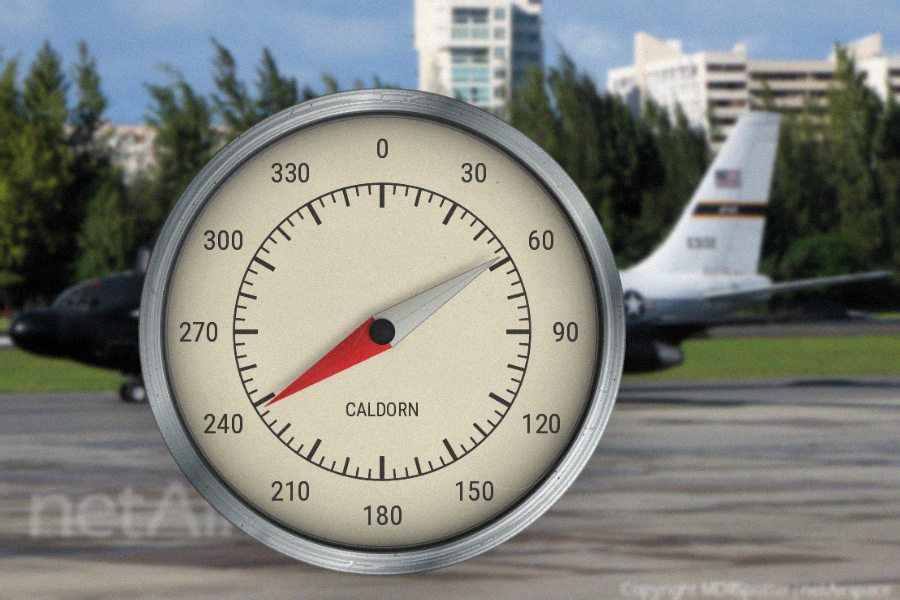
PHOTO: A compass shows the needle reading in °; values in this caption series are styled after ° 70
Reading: ° 237.5
